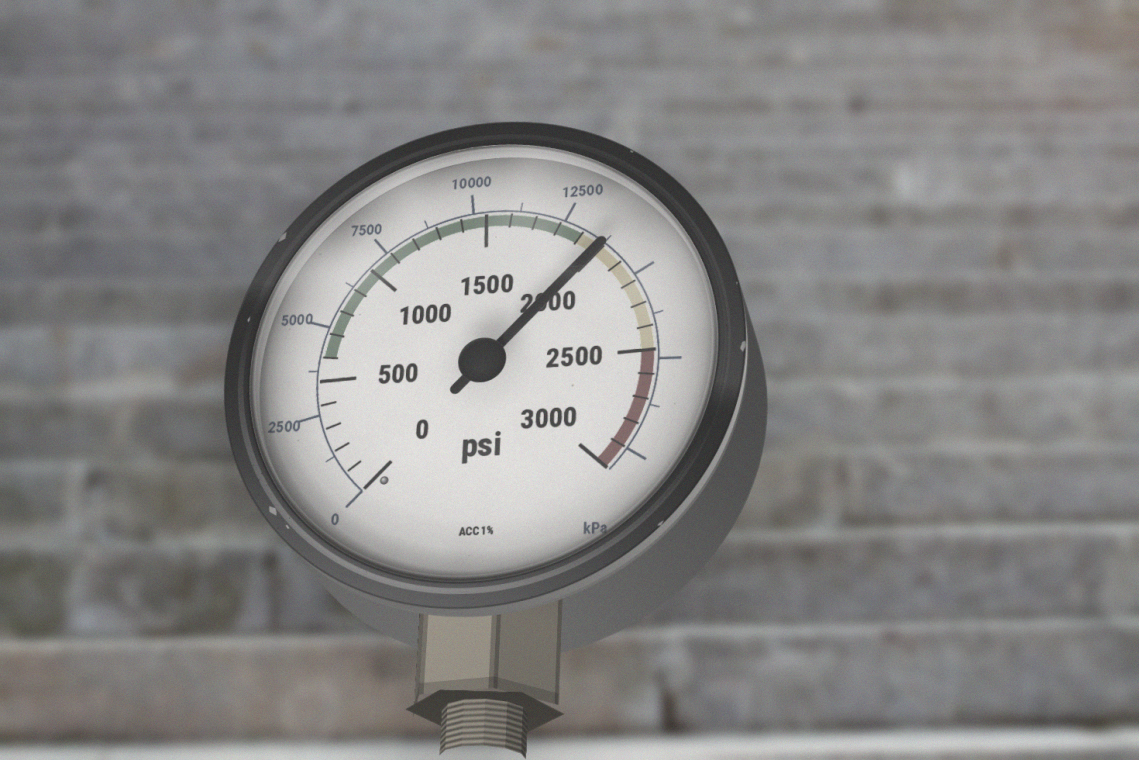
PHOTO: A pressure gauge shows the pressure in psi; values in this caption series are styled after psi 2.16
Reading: psi 2000
